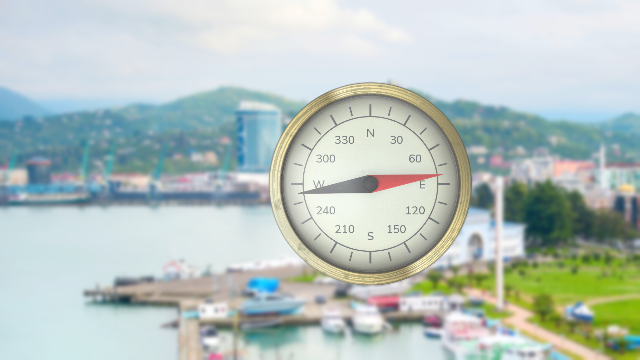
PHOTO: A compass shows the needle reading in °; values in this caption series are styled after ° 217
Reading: ° 82.5
